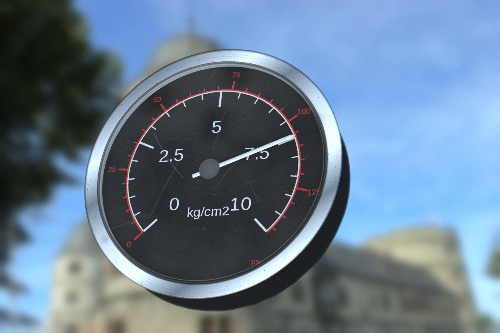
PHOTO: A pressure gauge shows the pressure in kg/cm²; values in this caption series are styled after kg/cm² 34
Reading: kg/cm² 7.5
